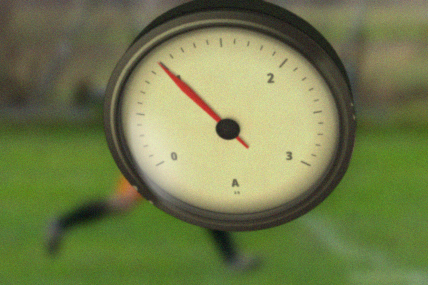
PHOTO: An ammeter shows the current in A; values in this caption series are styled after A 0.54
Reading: A 1
